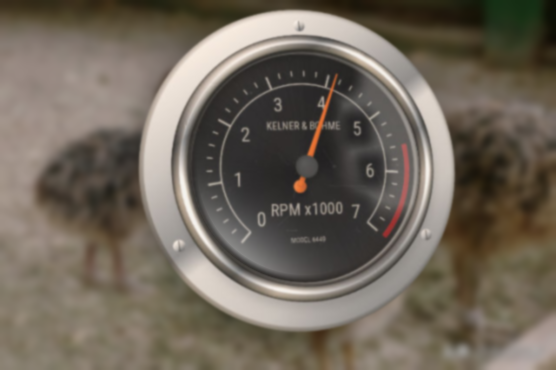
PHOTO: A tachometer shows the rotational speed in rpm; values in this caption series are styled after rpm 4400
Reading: rpm 4100
